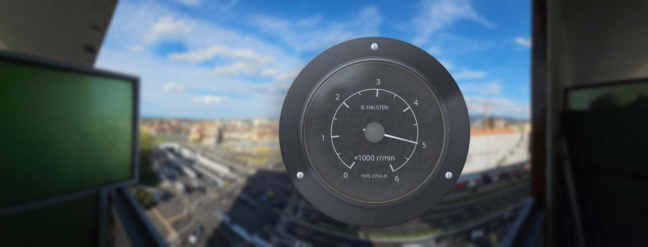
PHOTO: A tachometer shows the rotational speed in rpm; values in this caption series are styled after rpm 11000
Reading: rpm 5000
